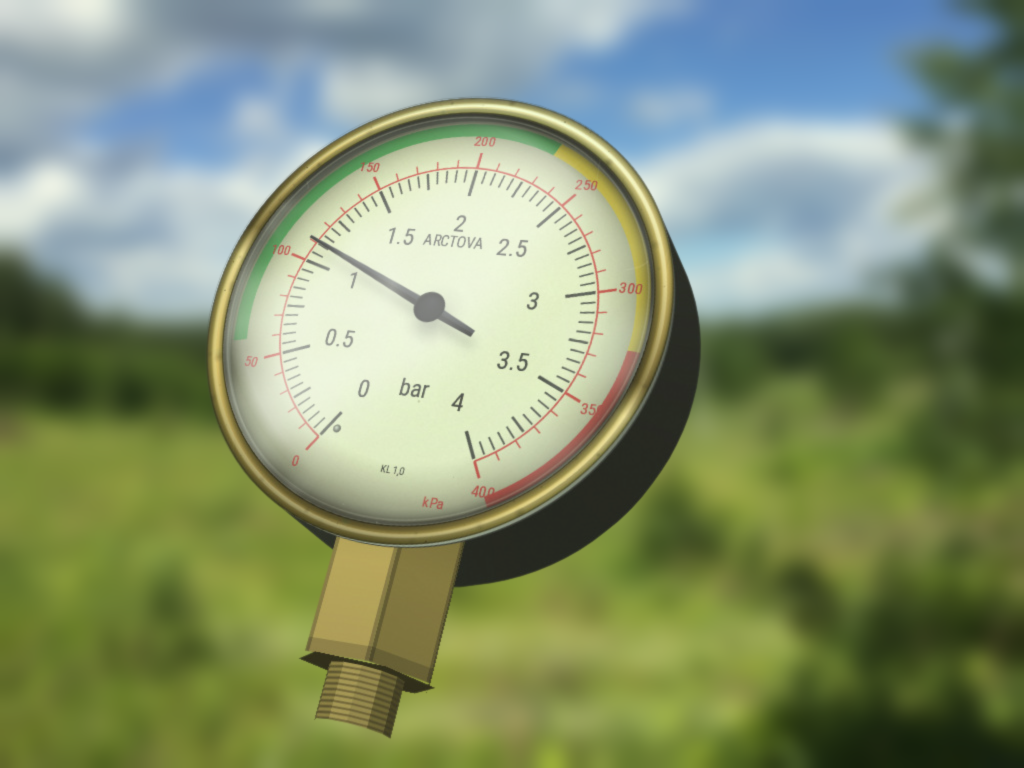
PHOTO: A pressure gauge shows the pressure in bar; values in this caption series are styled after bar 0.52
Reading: bar 1.1
